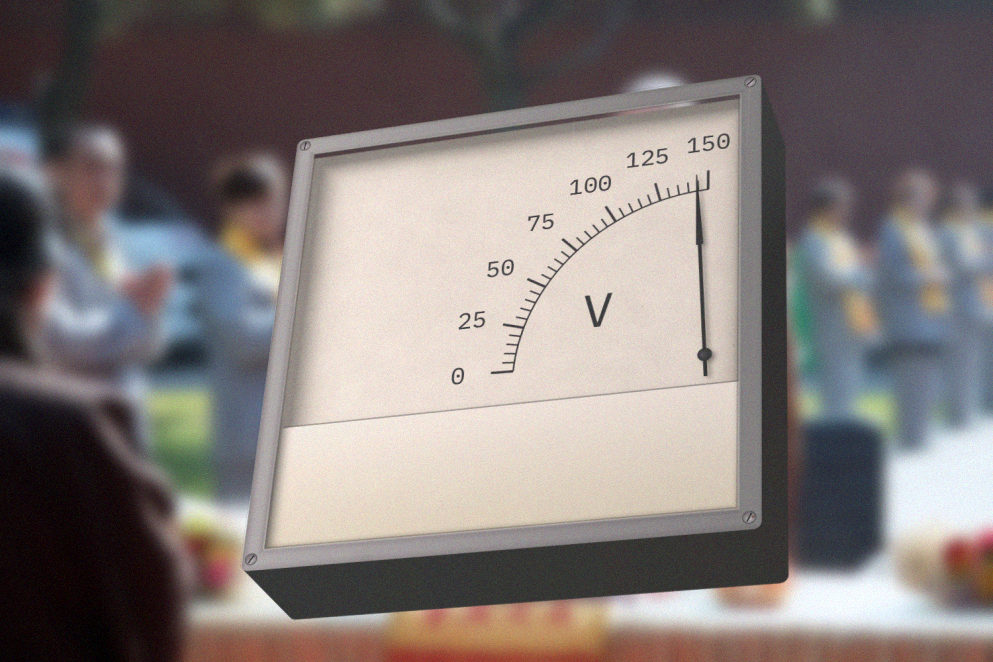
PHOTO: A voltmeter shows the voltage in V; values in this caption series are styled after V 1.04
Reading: V 145
